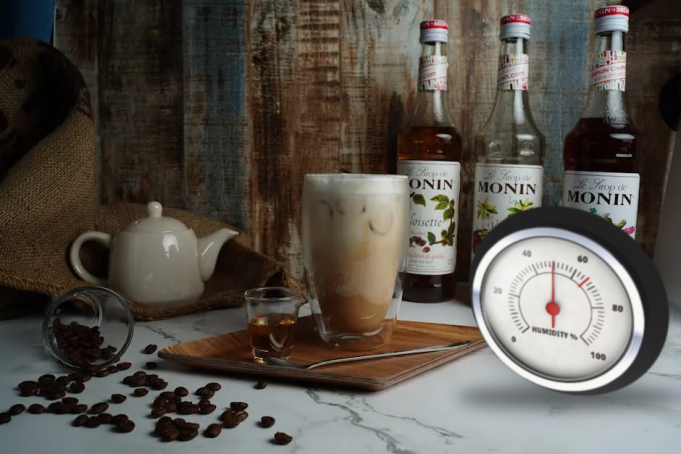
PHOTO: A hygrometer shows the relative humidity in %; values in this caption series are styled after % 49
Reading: % 50
